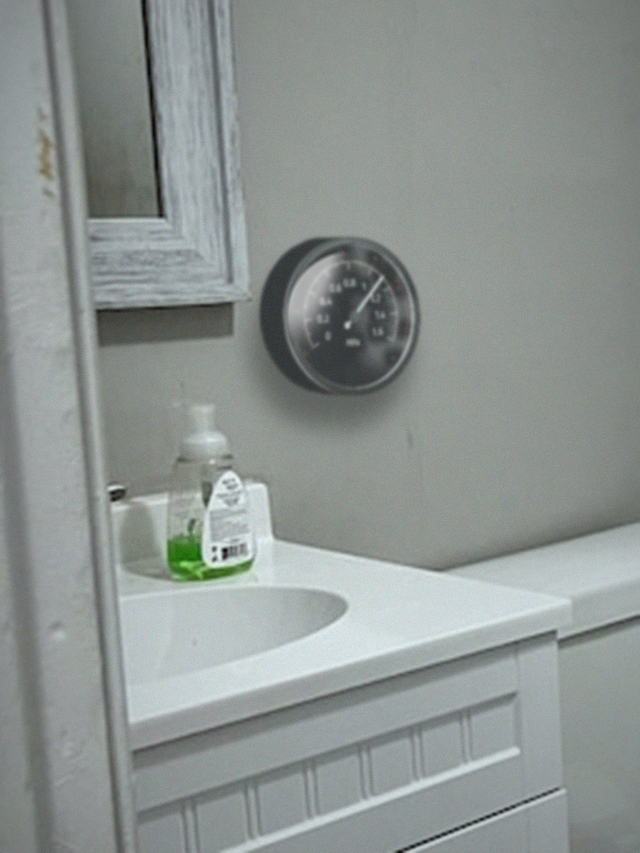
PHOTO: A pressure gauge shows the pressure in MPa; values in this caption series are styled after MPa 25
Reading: MPa 1.1
